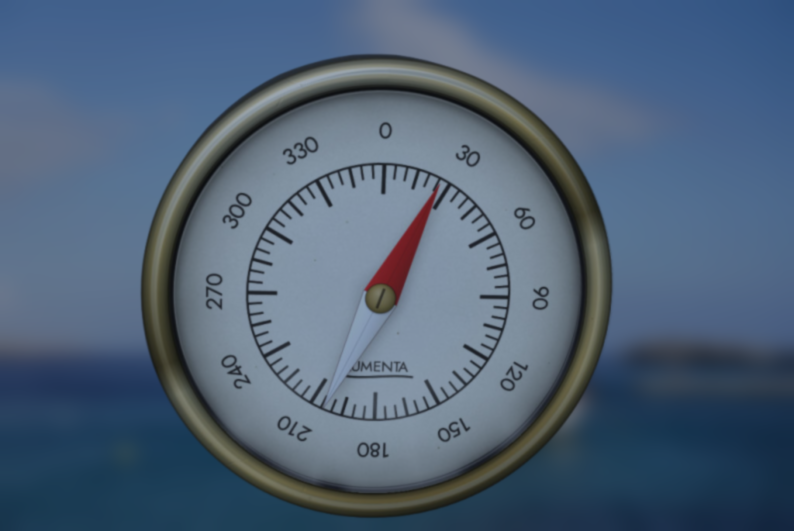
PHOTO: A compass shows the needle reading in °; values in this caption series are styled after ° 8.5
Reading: ° 25
